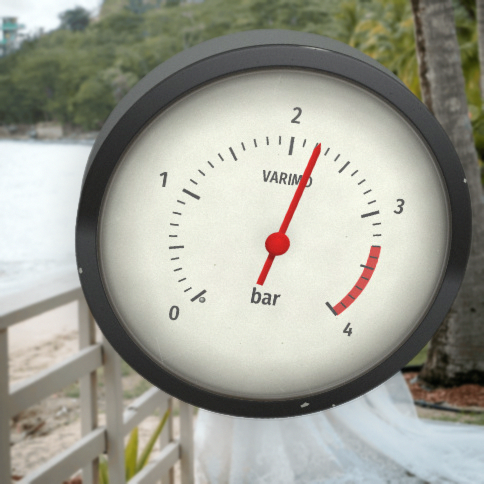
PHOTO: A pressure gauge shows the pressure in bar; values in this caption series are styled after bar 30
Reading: bar 2.2
